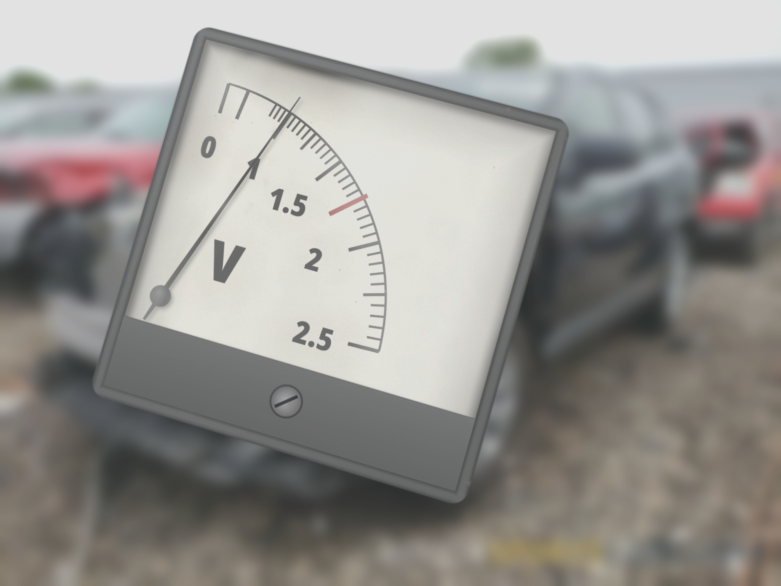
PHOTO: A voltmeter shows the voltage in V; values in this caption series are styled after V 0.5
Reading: V 1
